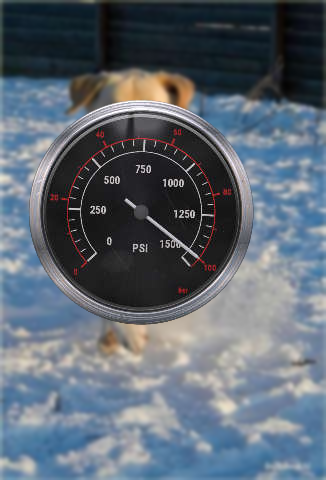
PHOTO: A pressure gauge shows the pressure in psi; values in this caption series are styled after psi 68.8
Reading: psi 1450
